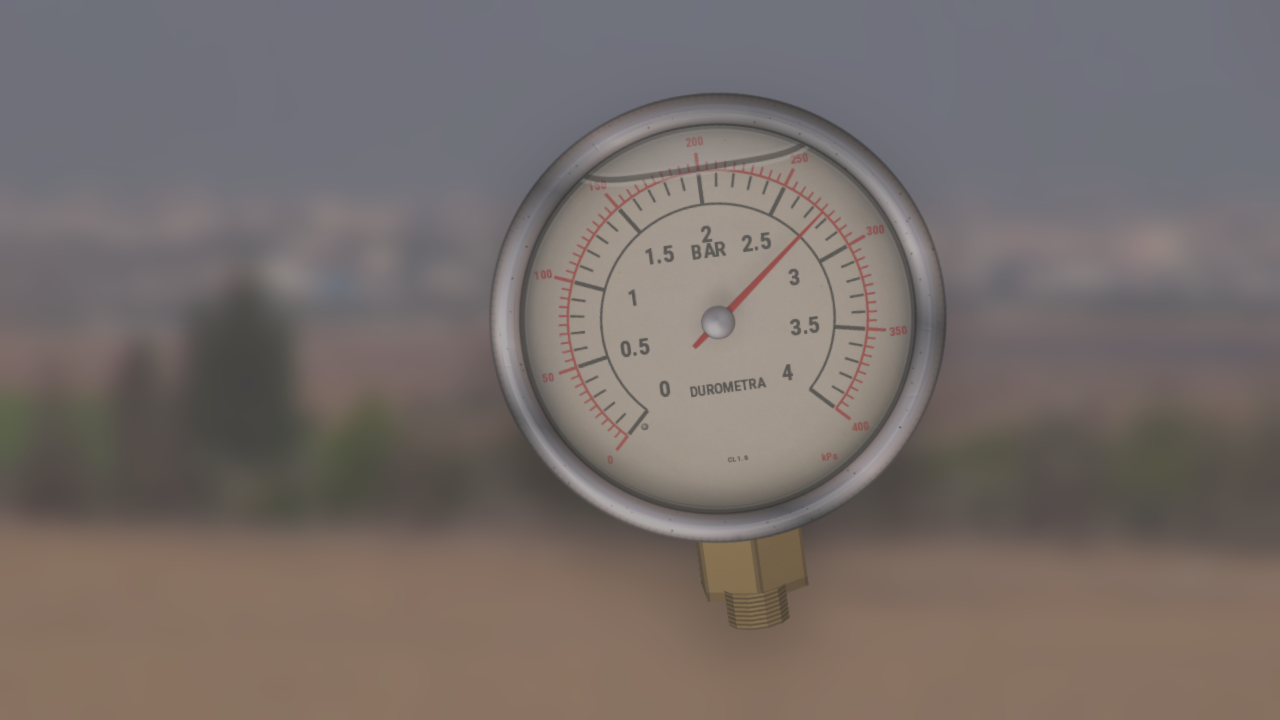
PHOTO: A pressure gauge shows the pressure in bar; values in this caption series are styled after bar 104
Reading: bar 2.75
